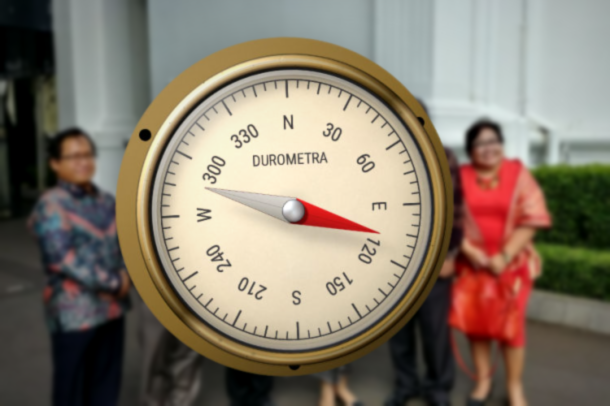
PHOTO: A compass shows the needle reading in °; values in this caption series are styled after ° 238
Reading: ° 107.5
